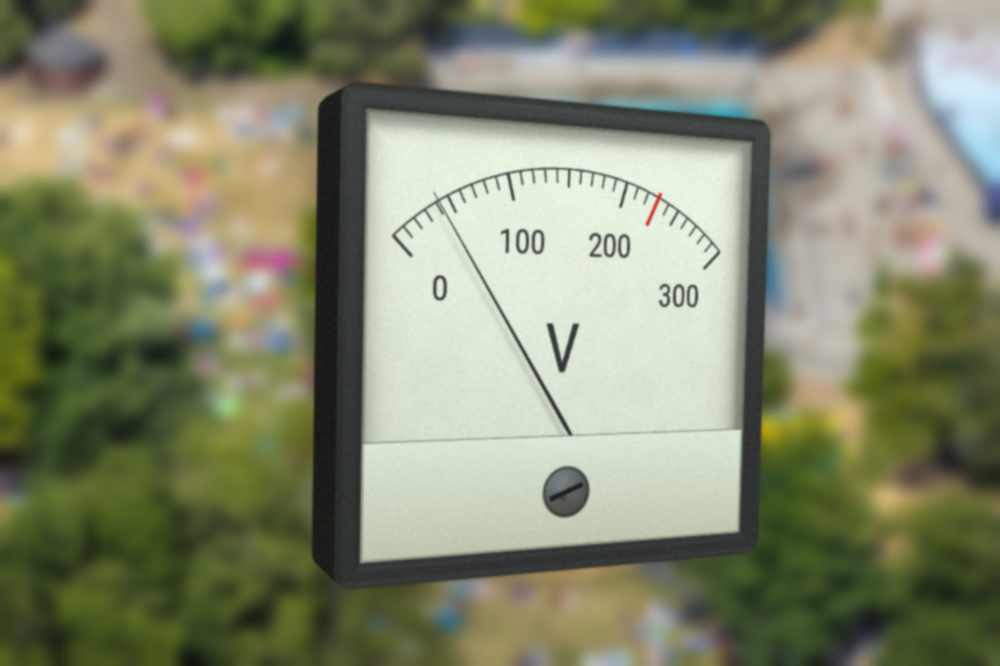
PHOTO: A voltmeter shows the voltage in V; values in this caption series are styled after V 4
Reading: V 40
